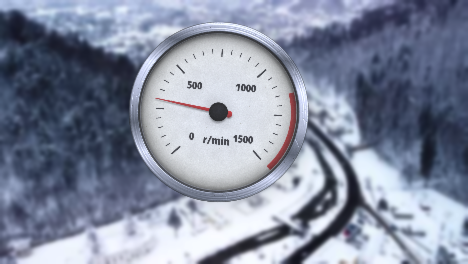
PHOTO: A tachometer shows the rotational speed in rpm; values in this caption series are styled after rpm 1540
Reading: rpm 300
